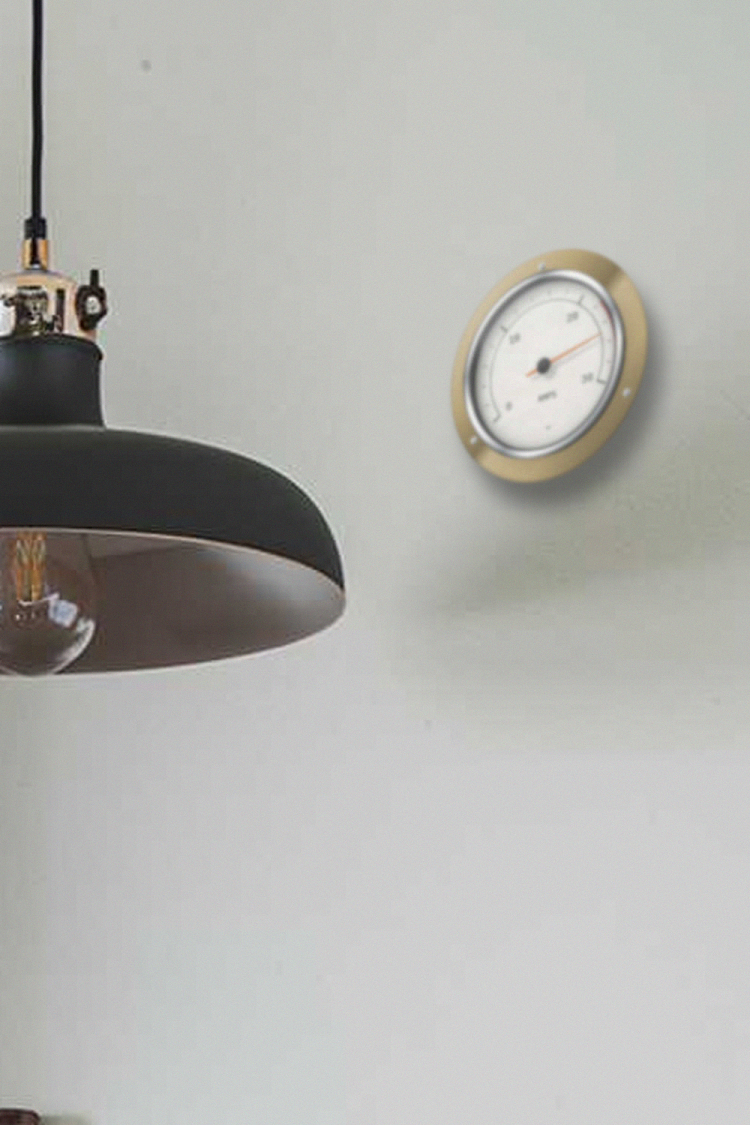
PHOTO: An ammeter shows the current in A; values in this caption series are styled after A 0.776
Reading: A 25
